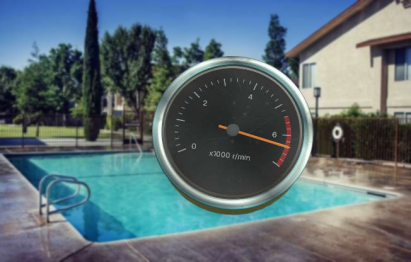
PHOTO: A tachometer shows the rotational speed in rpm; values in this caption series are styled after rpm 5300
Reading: rpm 6400
